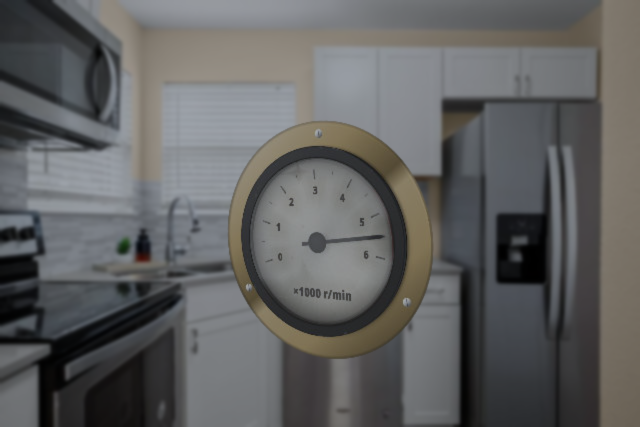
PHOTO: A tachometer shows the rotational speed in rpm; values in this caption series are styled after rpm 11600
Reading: rpm 5500
